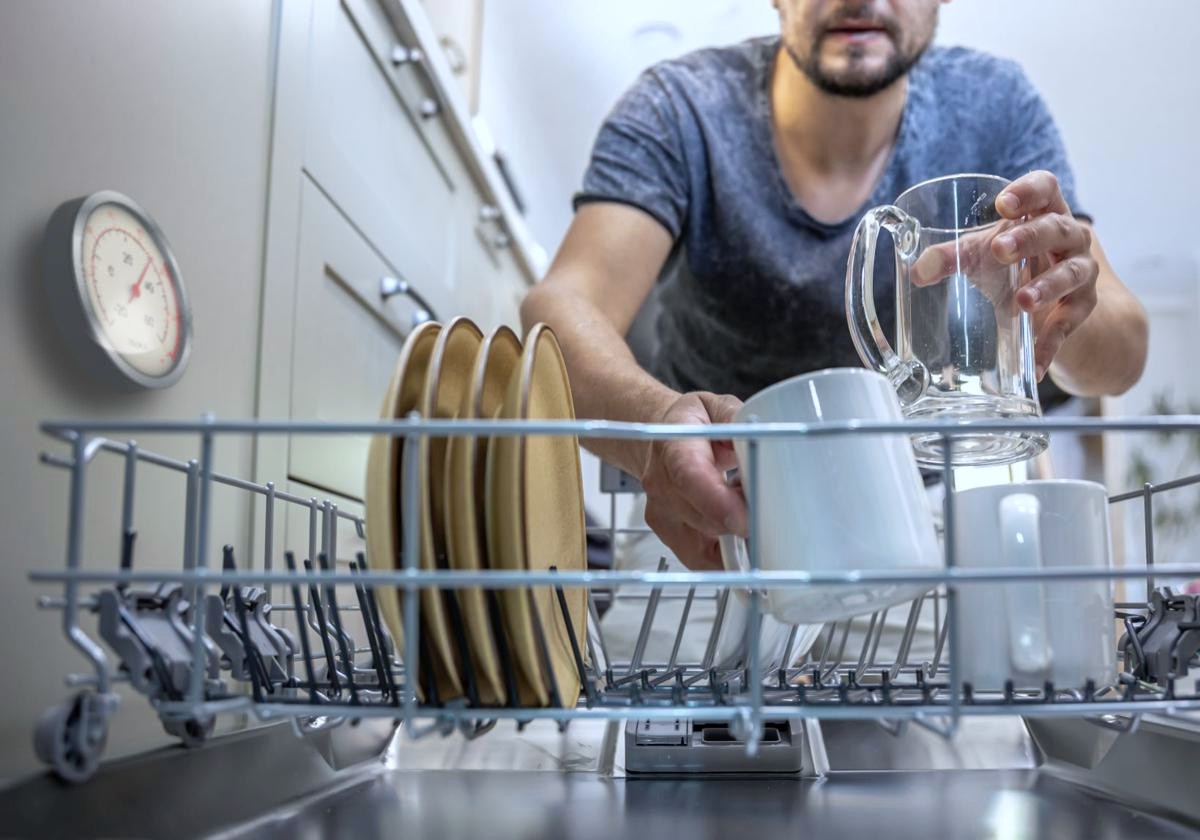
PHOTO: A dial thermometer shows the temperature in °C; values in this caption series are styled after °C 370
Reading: °C 32
